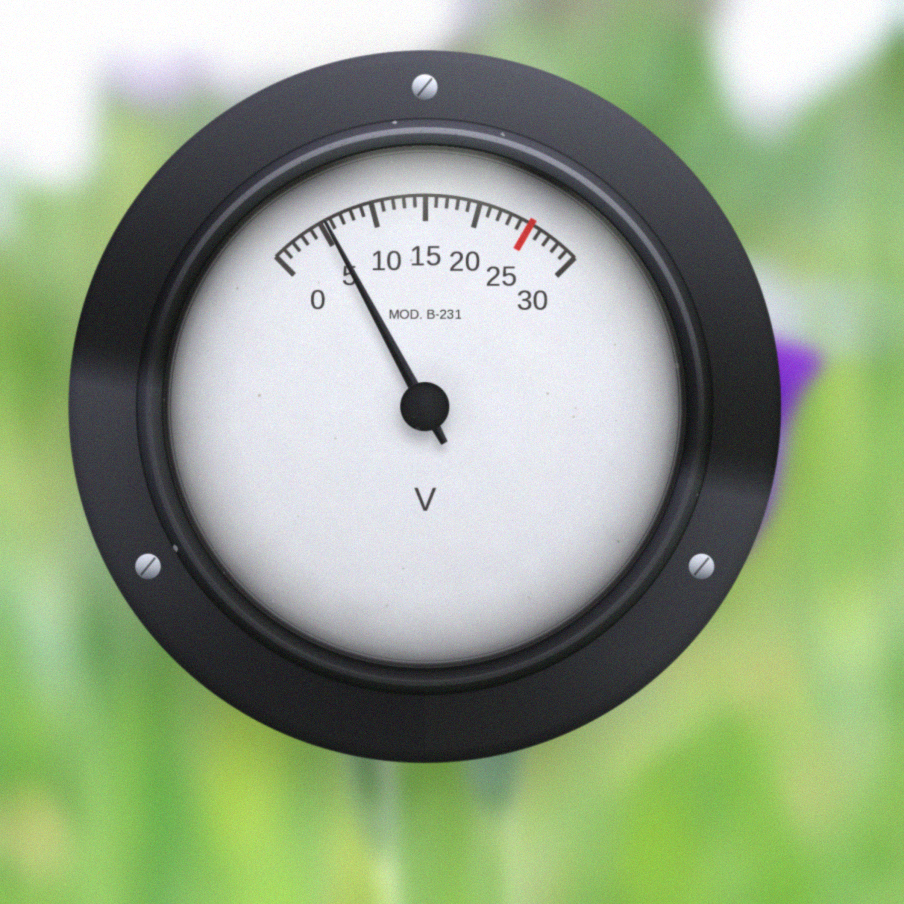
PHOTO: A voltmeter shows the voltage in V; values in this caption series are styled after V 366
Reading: V 5.5
